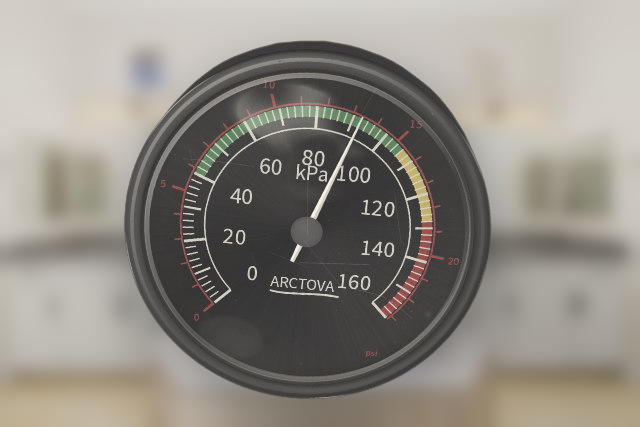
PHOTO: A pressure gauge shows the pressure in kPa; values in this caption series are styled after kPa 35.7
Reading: kPa 92
